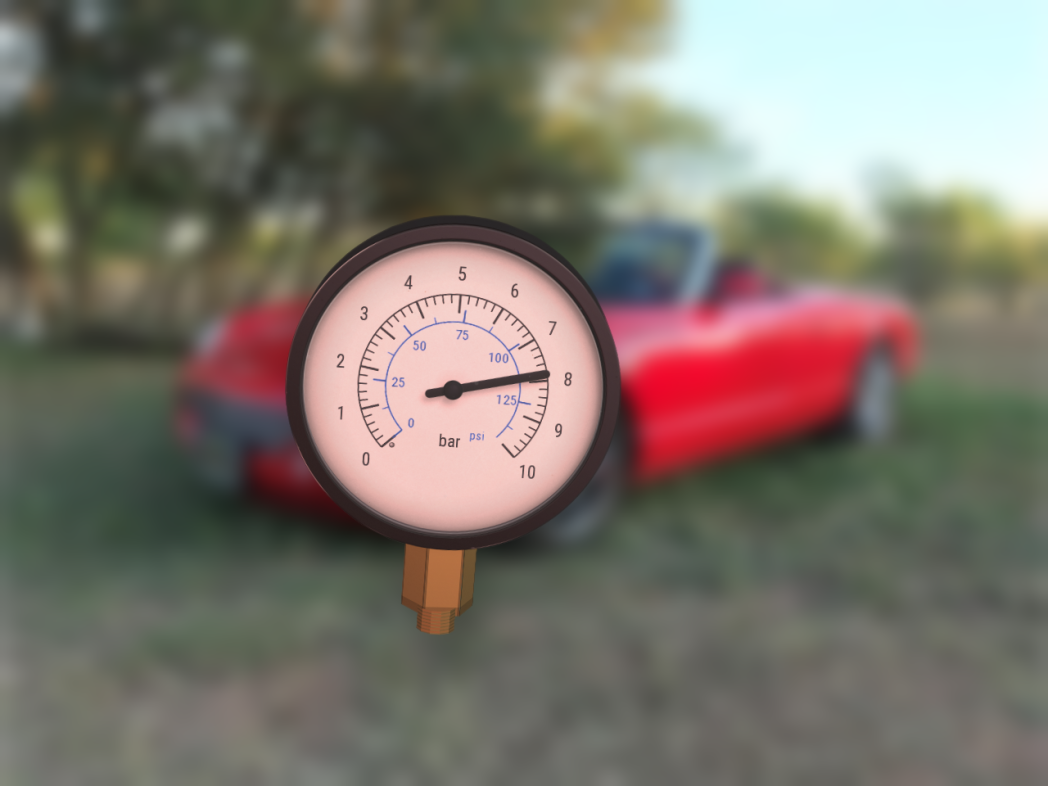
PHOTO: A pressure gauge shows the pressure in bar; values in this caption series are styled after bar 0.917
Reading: bar 7.8
